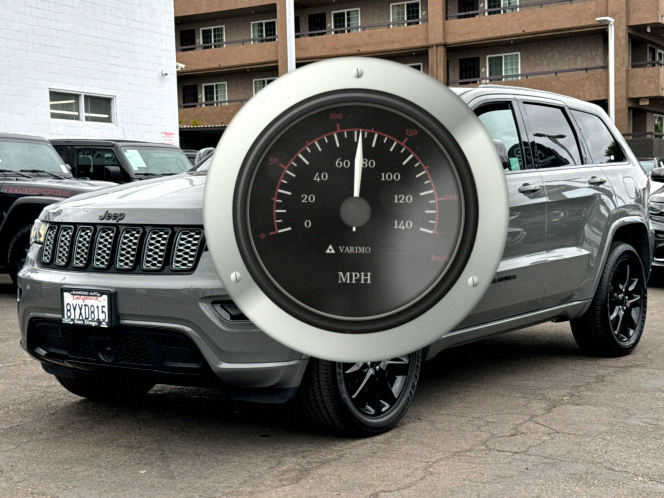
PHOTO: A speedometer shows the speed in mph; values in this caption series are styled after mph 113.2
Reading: mph 72.5
